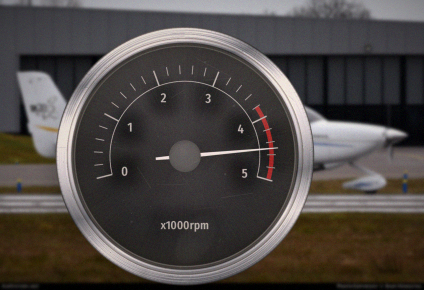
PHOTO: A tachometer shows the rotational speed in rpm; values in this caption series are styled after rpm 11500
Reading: rpm 4500
